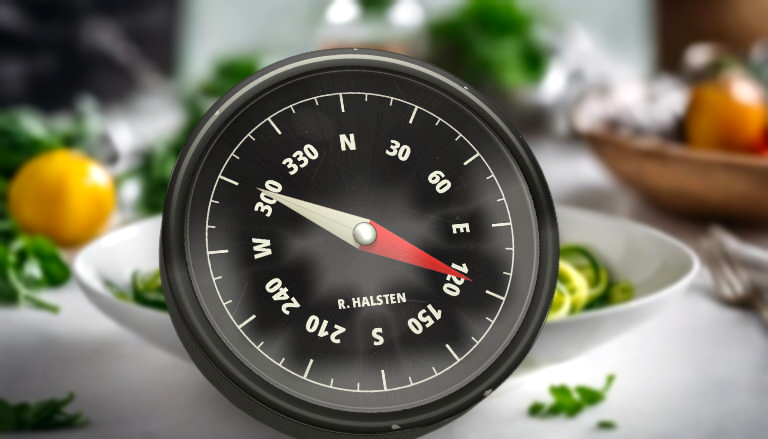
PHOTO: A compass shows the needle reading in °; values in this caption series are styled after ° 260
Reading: ° 120
